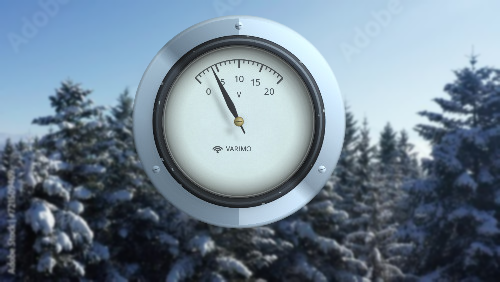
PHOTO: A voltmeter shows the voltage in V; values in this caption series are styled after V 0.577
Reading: V 4
